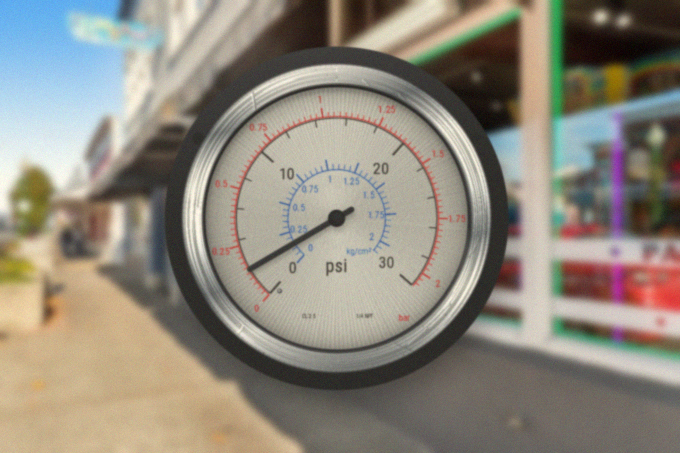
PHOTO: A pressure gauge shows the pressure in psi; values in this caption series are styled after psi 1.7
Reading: psi 2
